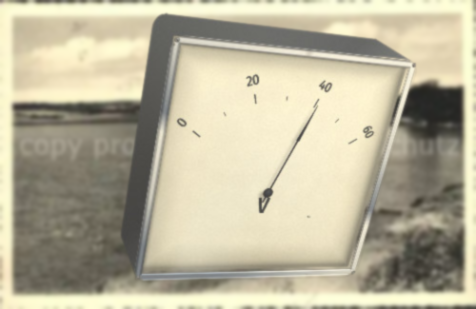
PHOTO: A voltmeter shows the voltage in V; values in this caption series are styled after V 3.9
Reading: V 40
